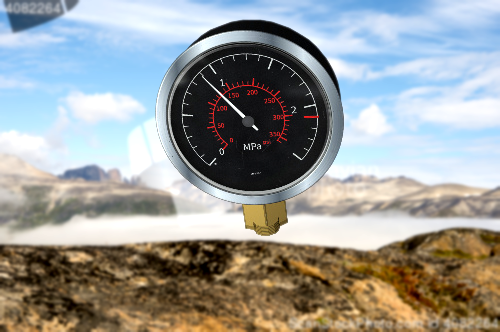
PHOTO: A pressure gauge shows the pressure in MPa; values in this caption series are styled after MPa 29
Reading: MPa 0.9
